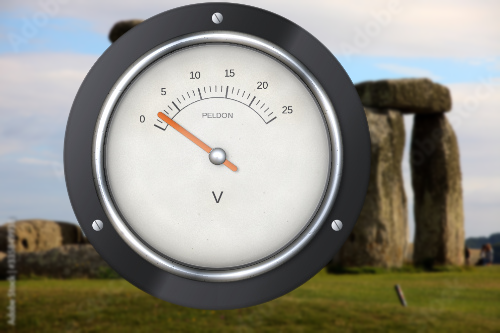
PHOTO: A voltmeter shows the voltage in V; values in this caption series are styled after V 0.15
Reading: V 2
